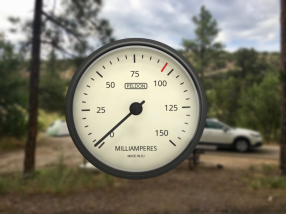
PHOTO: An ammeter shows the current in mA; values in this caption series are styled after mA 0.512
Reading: mA 2.5
